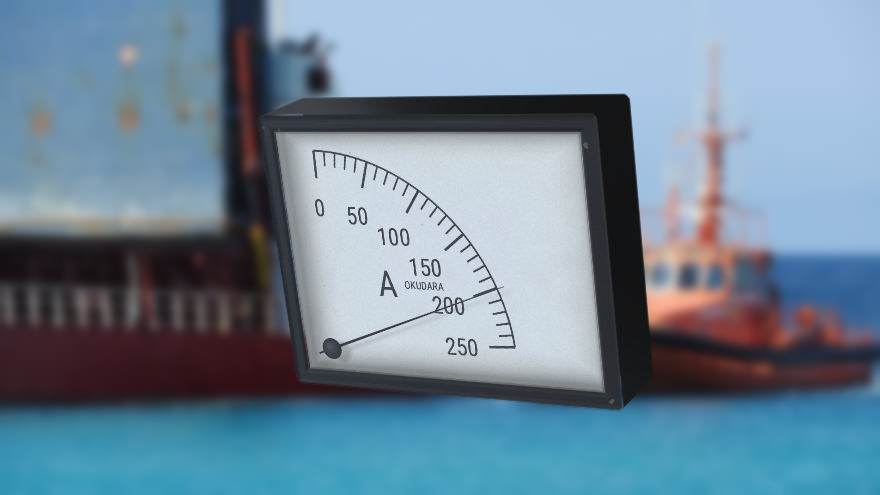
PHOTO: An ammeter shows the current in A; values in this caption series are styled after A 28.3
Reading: A 200
